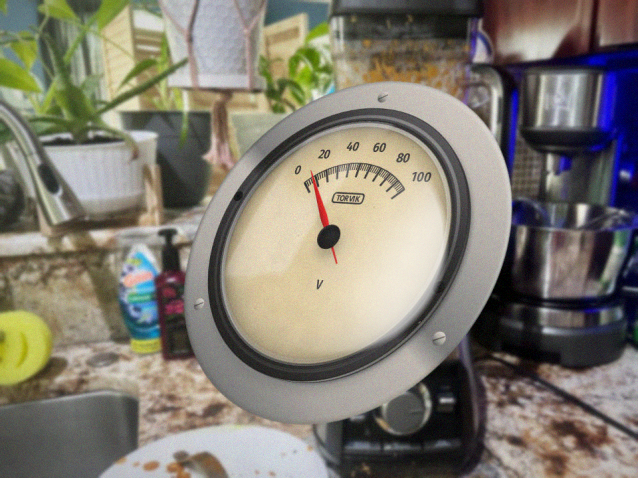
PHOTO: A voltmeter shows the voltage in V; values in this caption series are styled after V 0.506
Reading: V 10
